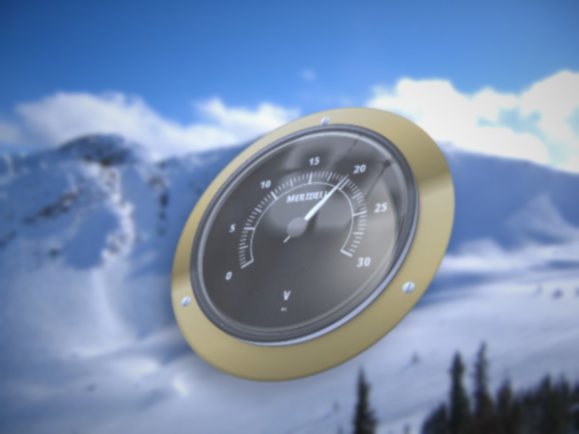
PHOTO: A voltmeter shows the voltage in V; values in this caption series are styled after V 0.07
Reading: V 20
